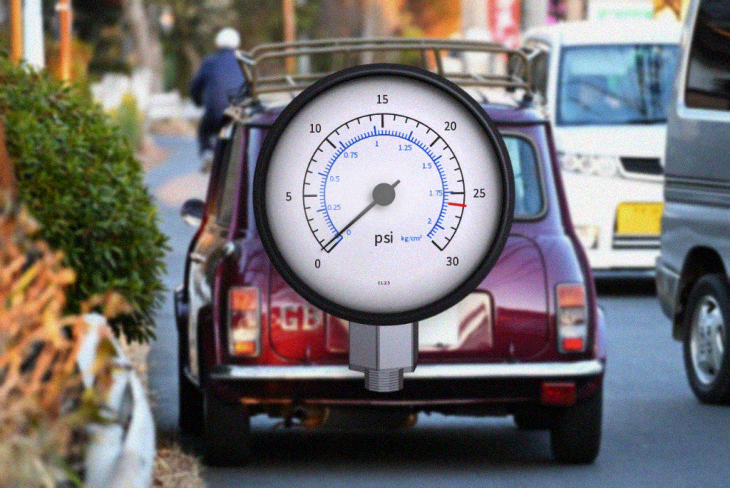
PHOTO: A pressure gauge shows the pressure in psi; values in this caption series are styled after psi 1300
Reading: psi 0.5
